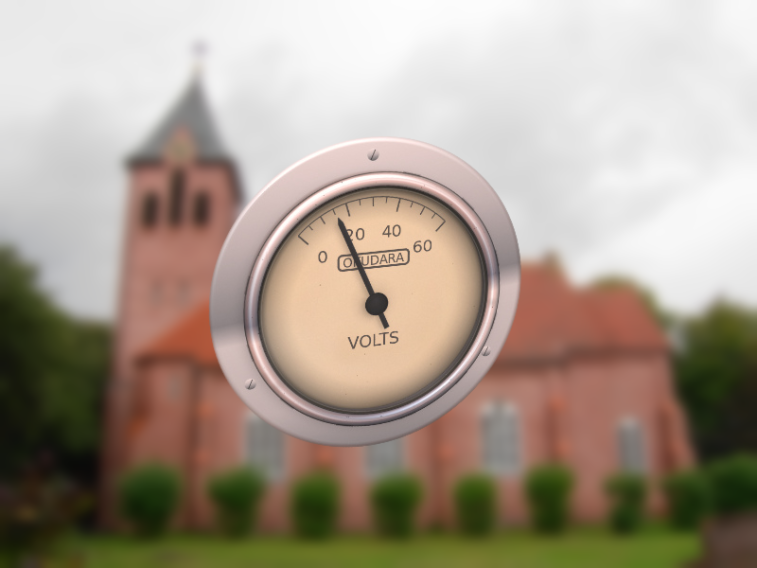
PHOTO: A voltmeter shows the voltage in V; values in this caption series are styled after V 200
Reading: V 15
